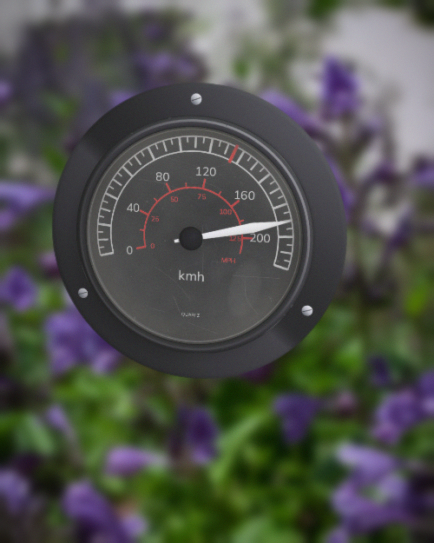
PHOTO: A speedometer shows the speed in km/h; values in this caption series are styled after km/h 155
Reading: km/h 190
